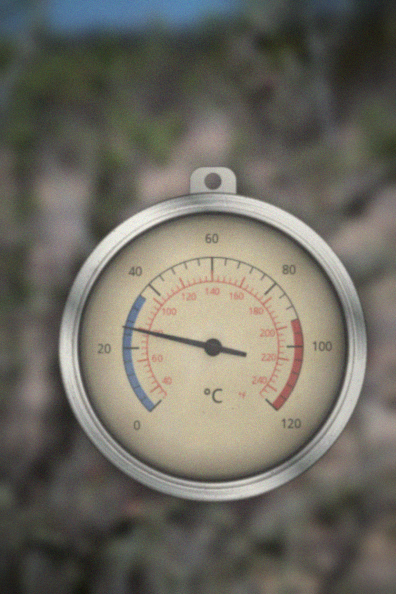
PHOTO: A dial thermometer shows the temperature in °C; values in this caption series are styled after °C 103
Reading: °C 26
